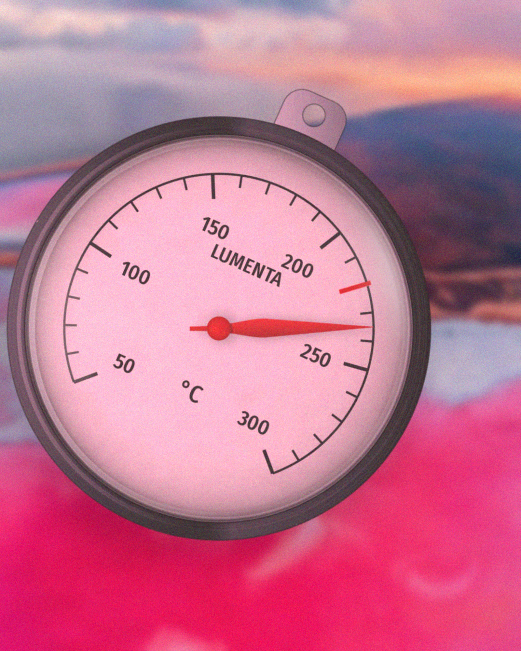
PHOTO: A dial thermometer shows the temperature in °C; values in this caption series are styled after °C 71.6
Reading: °C 235
